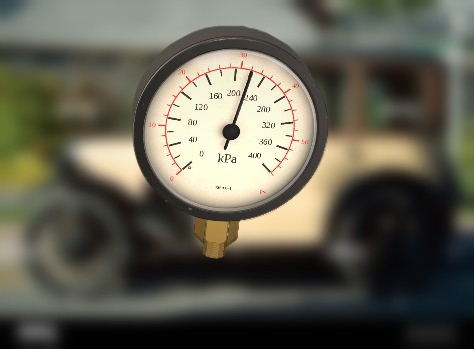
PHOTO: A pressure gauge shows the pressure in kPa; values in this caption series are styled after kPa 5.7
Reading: kPa 220
